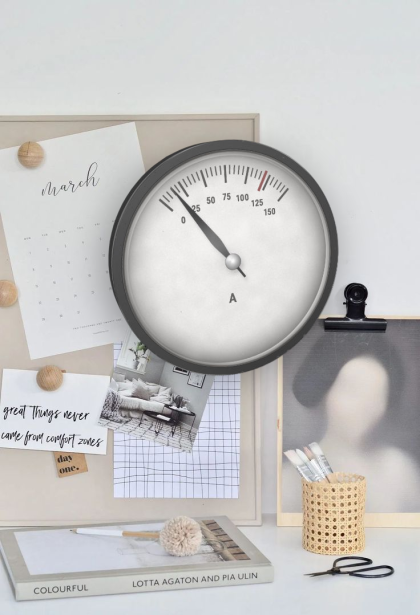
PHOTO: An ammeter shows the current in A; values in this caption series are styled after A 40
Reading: A 15
